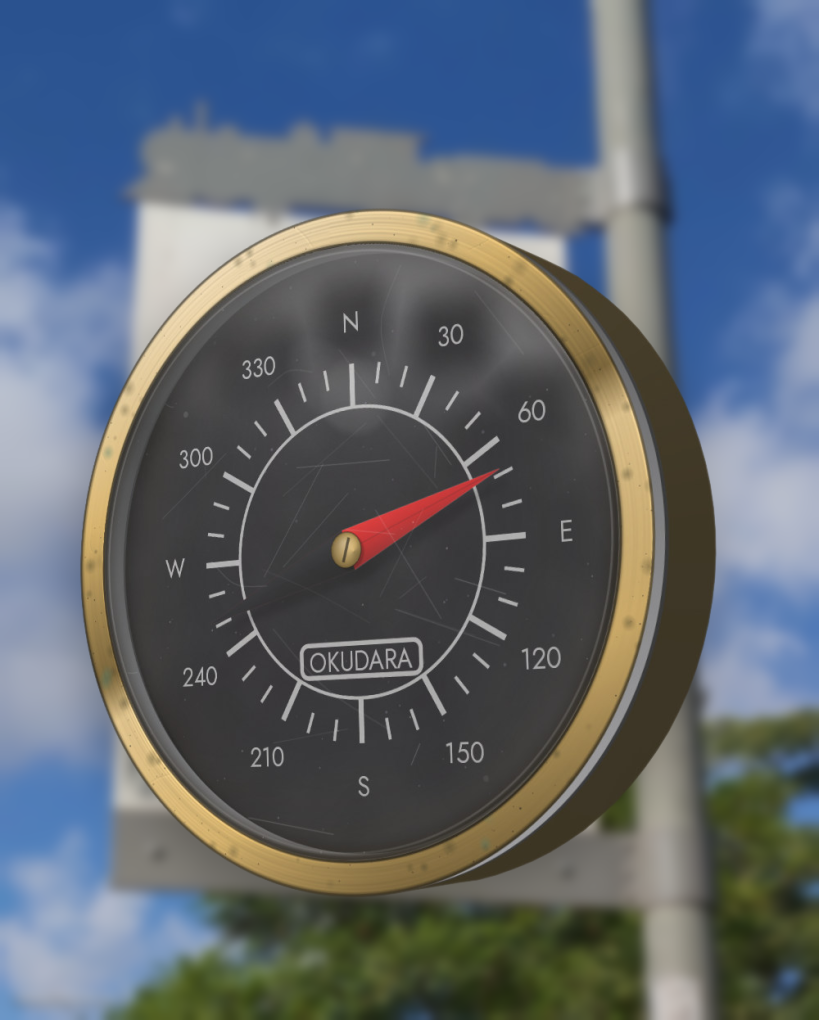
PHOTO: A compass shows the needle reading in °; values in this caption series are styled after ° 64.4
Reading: ° 70
